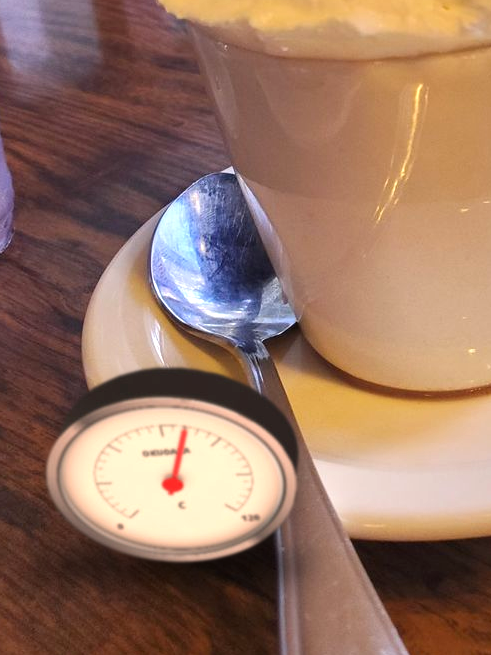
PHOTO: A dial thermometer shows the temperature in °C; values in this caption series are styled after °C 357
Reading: °C 68
